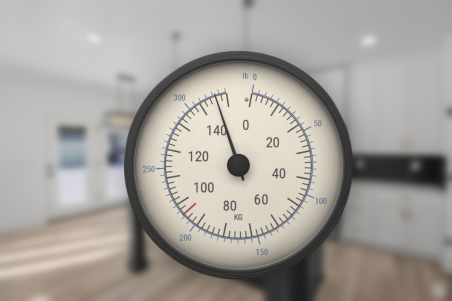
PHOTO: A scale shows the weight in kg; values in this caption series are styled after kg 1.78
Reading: kg 146
